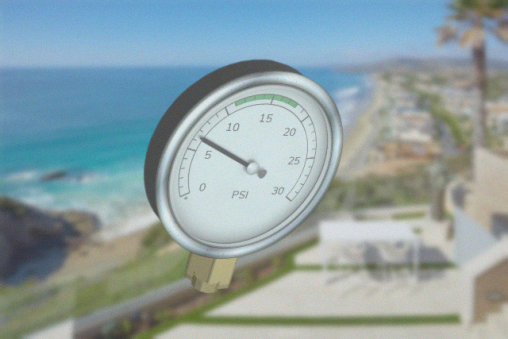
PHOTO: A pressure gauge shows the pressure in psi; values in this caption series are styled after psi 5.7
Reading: psi 6.5
